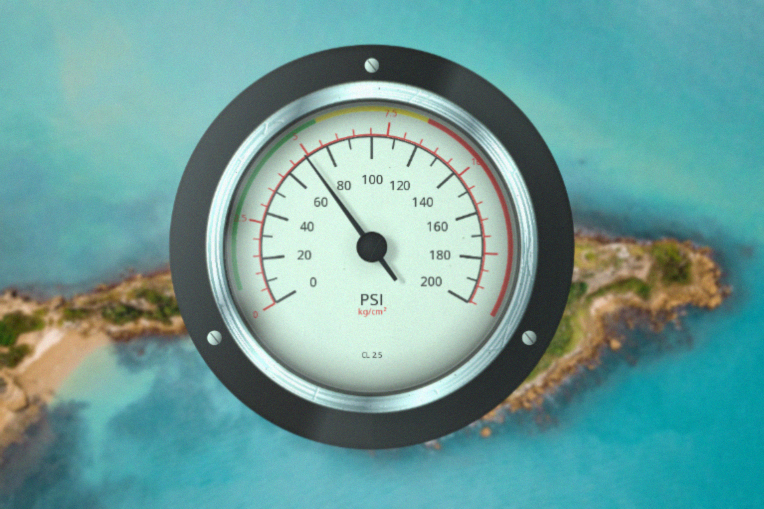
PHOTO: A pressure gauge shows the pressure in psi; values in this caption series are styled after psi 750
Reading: psi 70
